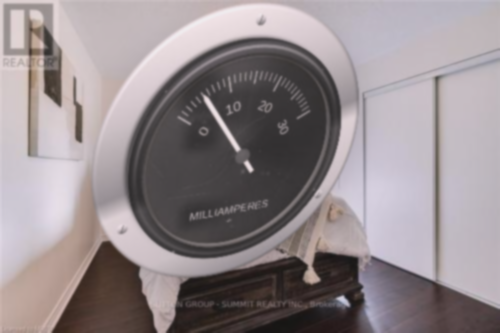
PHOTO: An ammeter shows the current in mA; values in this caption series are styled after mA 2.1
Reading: mA 5
